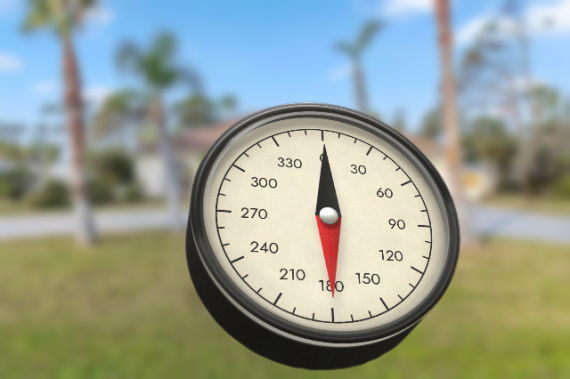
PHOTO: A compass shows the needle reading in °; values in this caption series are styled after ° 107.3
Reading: ° 180
